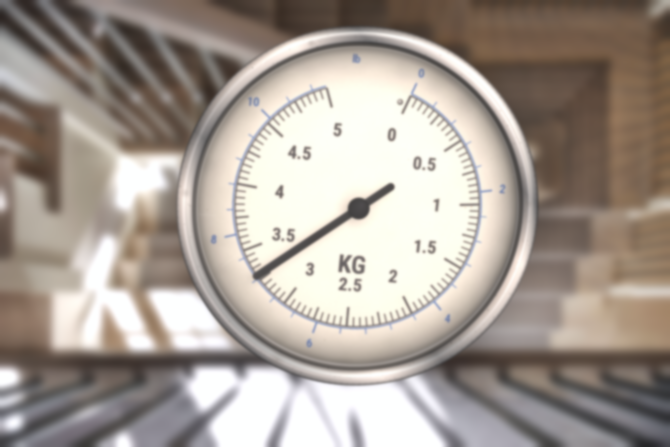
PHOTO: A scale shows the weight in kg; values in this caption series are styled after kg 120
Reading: kg 3.3
